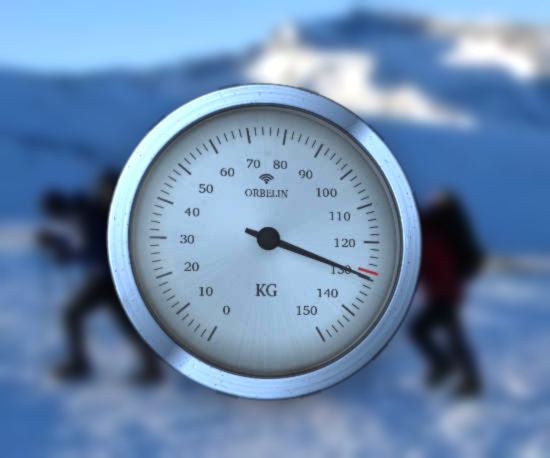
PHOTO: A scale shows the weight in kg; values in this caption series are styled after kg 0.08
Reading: kg 130
